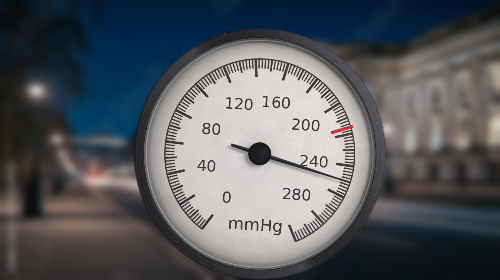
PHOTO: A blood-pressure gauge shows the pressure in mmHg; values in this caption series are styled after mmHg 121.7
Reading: mmHg 250
